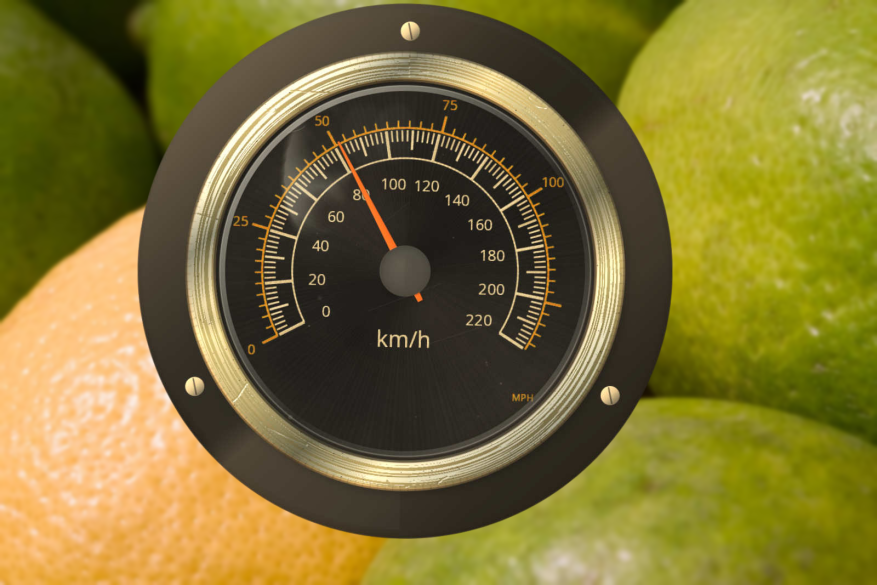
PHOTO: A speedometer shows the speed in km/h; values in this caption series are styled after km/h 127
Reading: km/h 82
